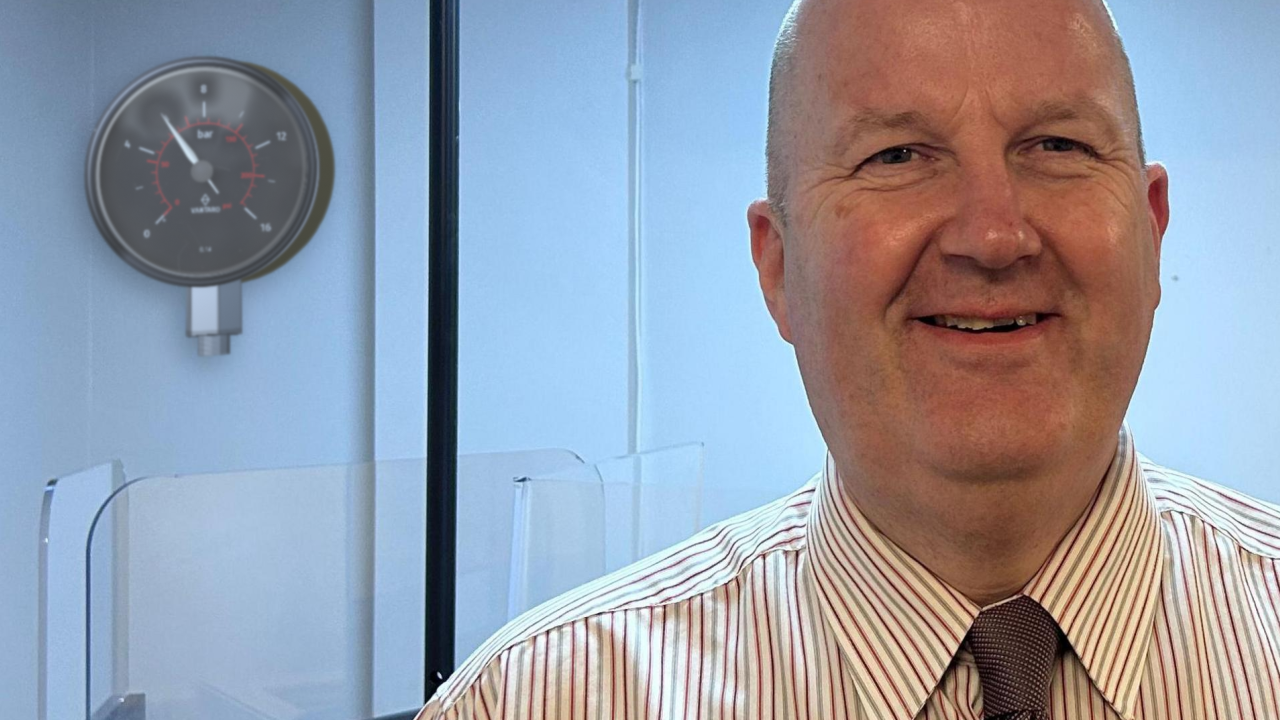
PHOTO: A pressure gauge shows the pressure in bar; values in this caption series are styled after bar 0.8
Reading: bar 6
